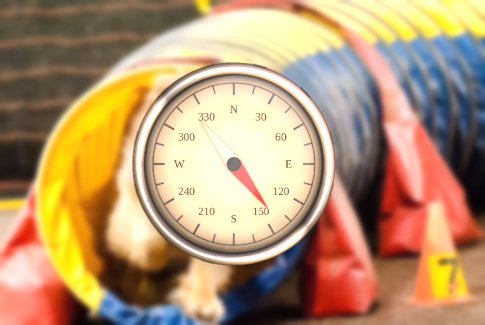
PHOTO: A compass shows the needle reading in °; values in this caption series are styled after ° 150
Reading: ° 142.5
